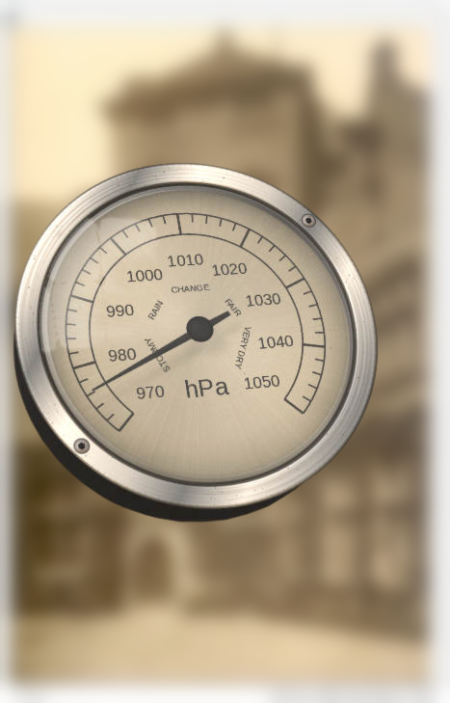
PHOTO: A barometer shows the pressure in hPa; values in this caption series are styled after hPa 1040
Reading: hPa 976
